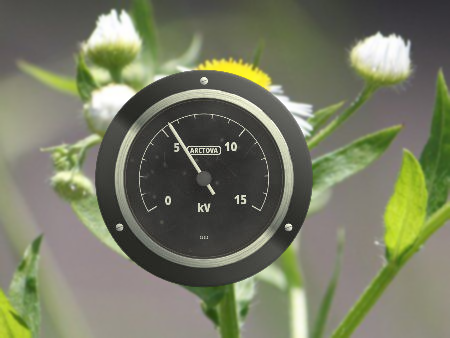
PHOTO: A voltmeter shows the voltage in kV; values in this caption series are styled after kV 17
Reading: kV 5.5
